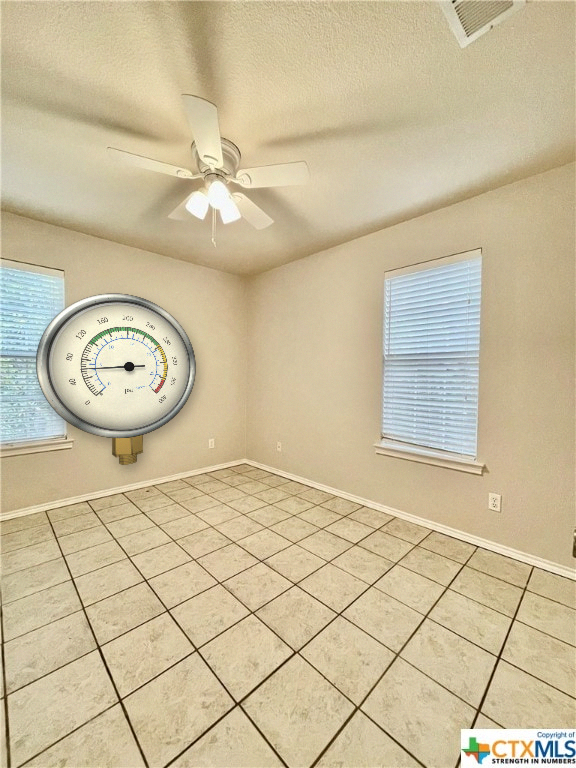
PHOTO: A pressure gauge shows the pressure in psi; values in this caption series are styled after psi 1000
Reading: psi 60
